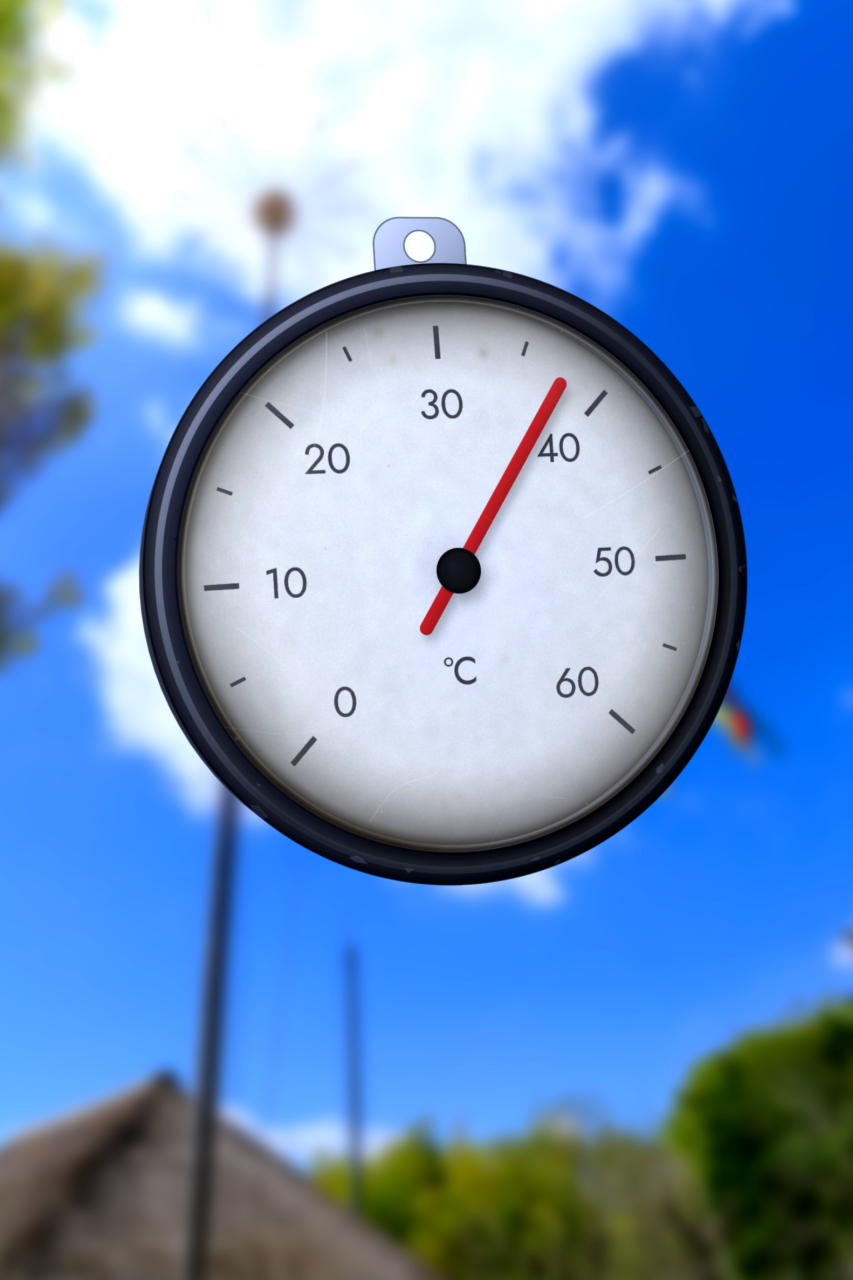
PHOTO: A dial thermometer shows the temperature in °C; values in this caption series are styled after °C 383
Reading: °C 37.5
